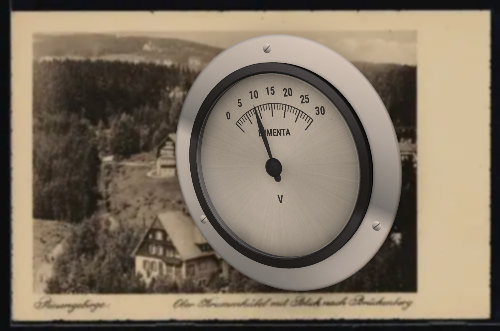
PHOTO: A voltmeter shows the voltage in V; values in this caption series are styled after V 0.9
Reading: V 10
